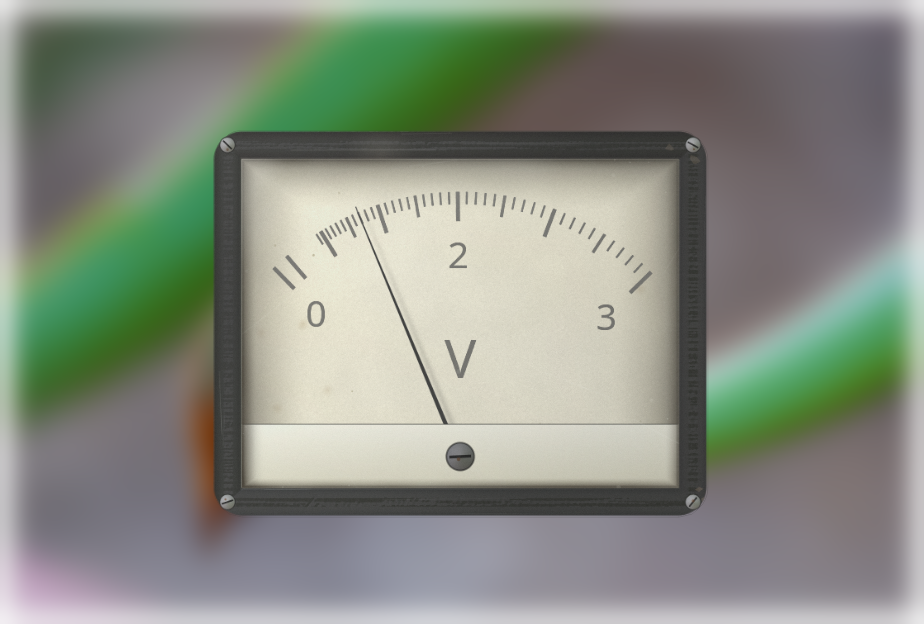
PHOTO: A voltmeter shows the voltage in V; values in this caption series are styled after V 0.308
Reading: V 1.35
